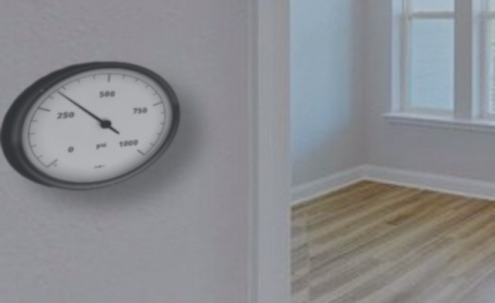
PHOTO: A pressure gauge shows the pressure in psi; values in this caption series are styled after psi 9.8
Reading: psi 325
